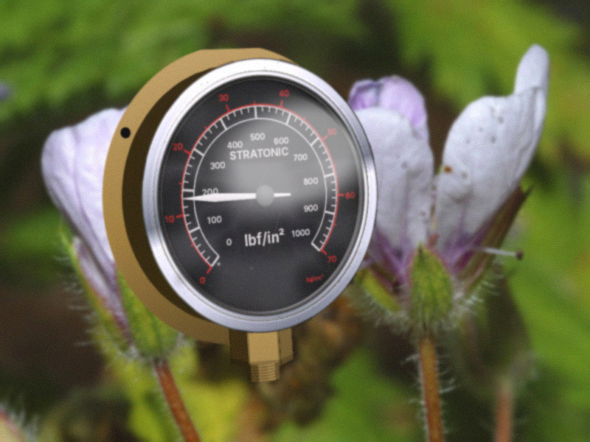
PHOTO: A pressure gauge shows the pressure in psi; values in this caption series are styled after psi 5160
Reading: psi 180
